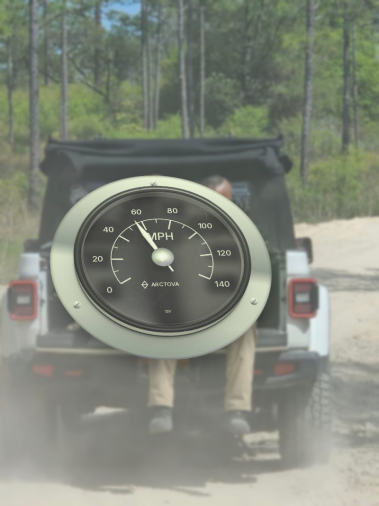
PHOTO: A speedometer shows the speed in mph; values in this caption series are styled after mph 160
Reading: mph 55
